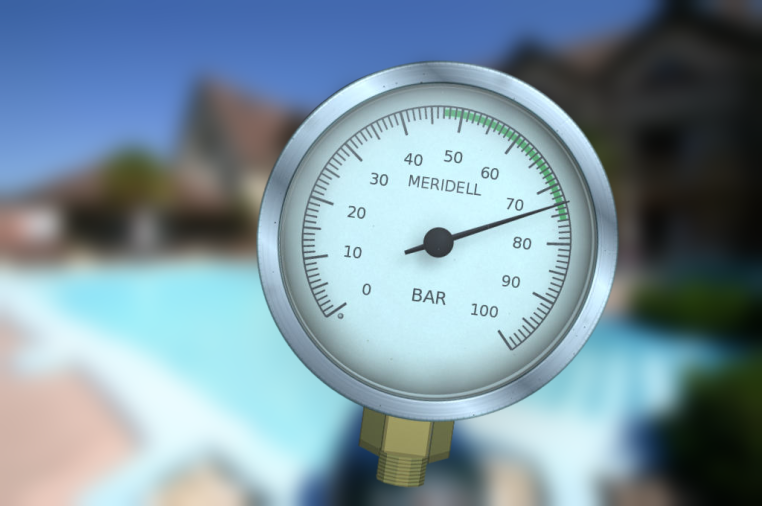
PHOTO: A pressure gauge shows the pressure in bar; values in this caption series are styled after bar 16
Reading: bar 73
